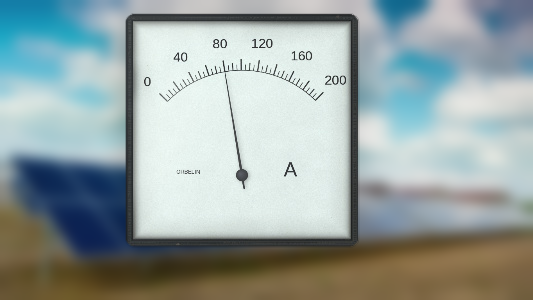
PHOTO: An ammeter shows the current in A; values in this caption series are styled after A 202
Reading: A 80
